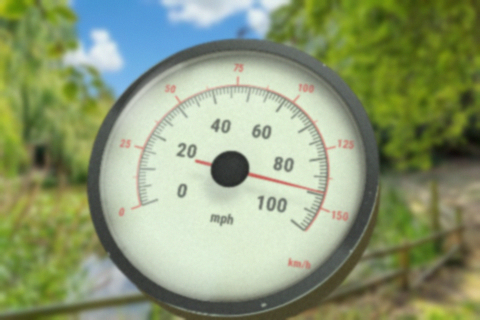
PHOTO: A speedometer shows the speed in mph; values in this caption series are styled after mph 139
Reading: mph 90
